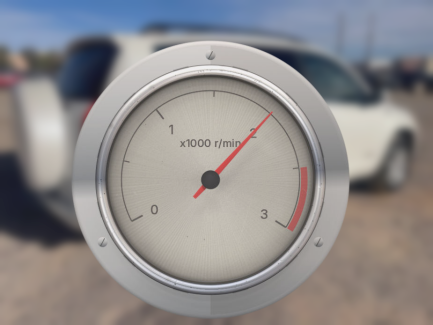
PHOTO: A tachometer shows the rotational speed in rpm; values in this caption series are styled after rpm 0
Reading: rpm 2000
